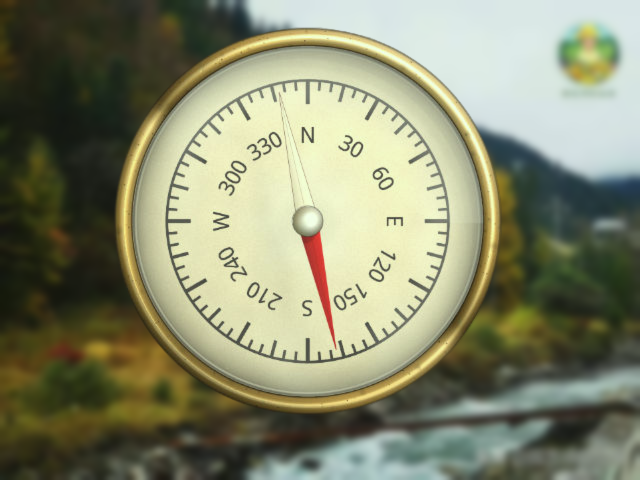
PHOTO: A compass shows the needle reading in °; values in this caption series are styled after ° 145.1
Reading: ° 167.5
